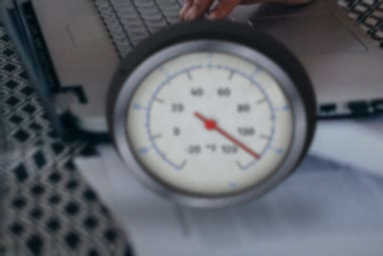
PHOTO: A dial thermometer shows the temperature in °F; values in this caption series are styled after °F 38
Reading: °F 110
